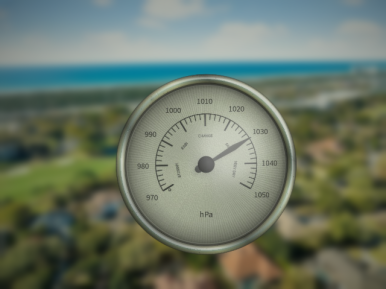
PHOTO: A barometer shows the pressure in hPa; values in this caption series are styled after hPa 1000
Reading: hPa 1030
